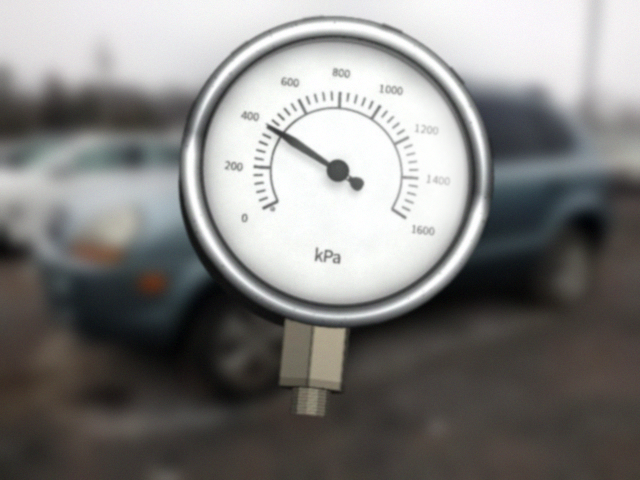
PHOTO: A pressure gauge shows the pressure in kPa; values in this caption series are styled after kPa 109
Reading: kPa 400
